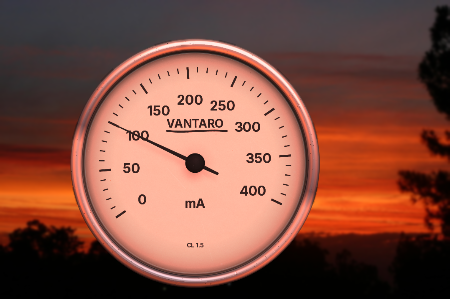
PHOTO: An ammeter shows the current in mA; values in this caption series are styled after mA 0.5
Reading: mA 100
